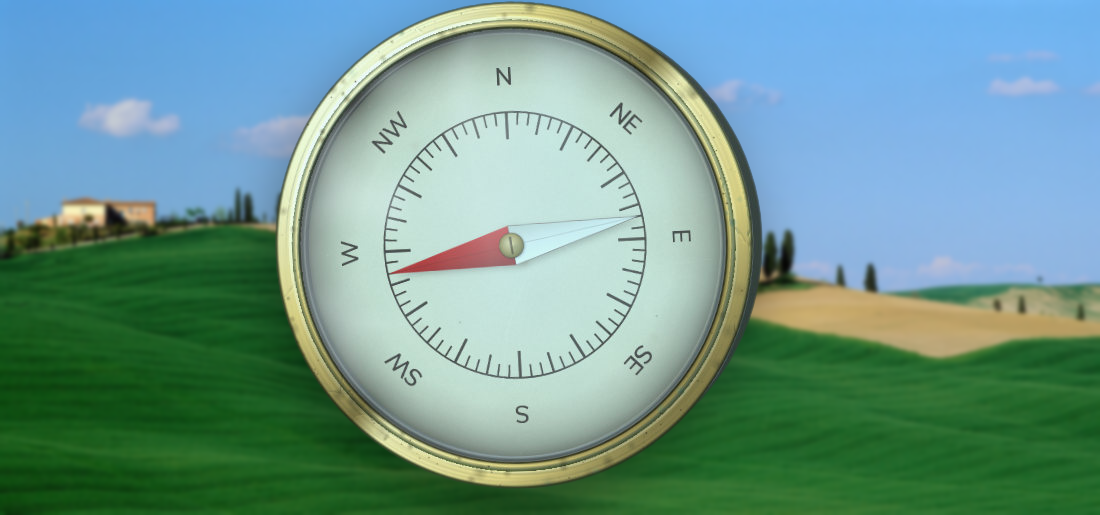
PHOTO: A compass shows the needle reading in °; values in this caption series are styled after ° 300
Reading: ° 260
